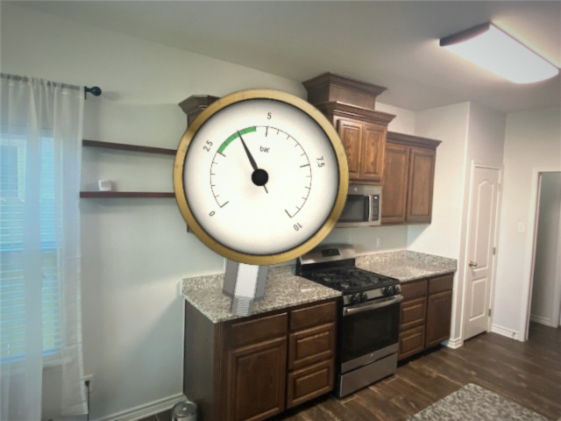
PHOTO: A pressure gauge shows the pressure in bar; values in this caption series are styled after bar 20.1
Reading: bar 3.75
